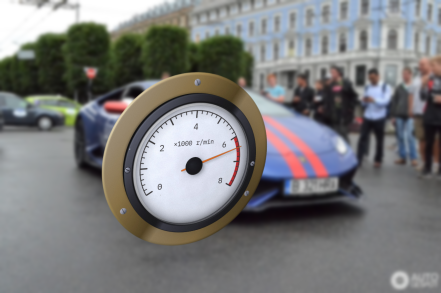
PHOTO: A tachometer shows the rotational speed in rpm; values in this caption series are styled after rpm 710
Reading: rpm 6400
